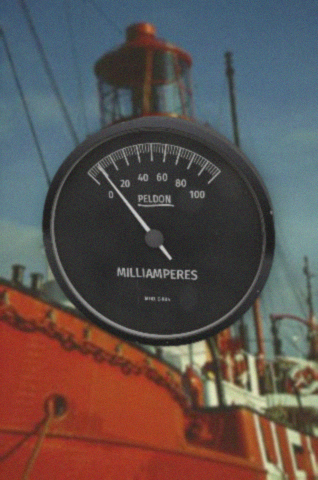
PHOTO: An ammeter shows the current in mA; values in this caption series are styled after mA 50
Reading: mA 10
